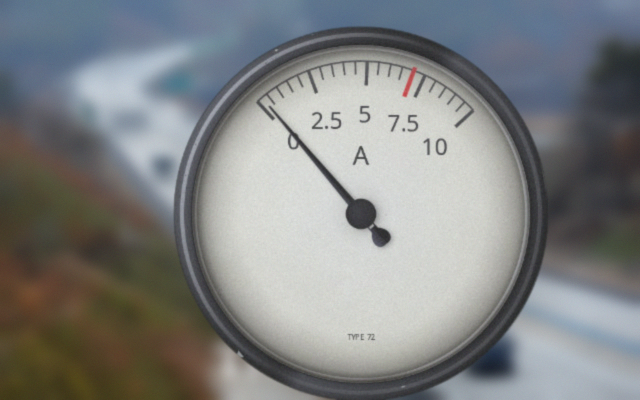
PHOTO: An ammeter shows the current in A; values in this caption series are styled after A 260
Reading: A 0.25
